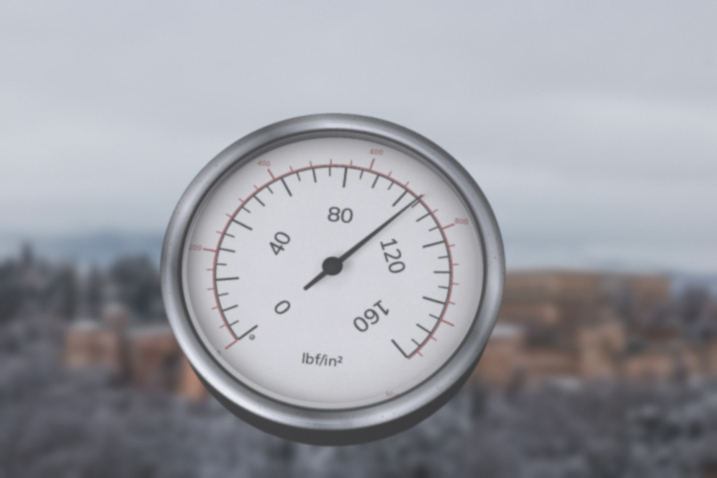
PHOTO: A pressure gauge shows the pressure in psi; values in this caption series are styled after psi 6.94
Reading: psi 105
